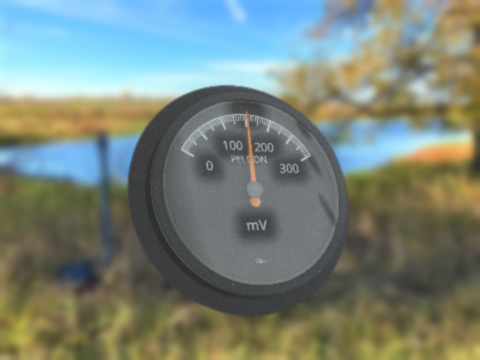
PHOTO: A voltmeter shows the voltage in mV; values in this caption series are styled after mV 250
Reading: mV 150
